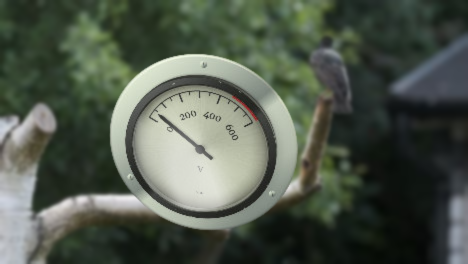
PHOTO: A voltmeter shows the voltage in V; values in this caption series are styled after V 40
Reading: V 50
